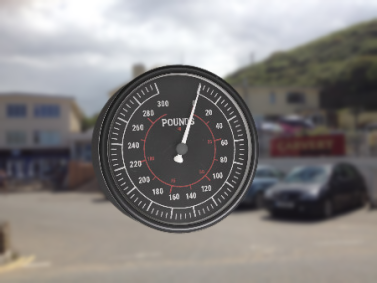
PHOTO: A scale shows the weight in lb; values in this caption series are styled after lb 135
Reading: lb 0
